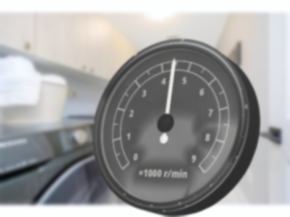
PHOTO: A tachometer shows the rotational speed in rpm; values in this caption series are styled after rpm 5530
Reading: rpm 4500
